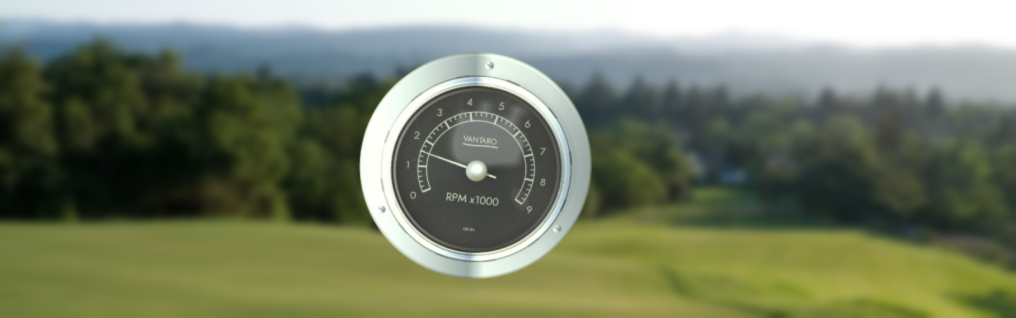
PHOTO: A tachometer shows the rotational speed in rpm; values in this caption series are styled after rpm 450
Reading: rpm 1600
